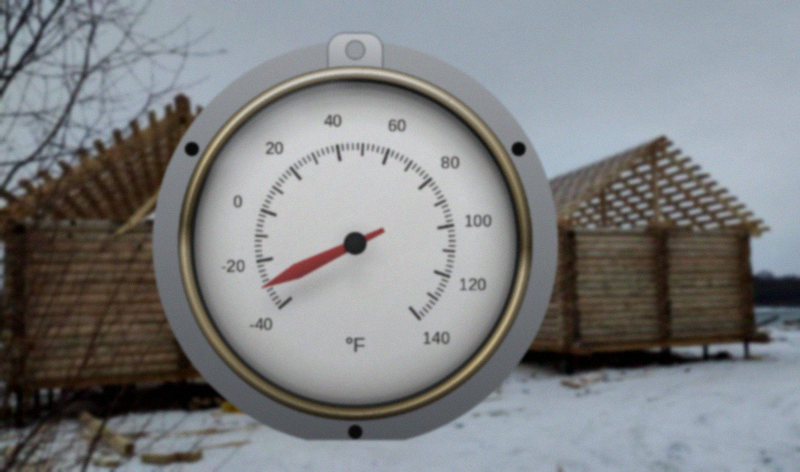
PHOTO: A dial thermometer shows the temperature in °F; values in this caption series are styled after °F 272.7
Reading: °F -30
